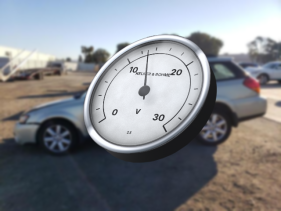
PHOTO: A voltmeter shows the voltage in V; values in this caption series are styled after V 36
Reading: V 13
